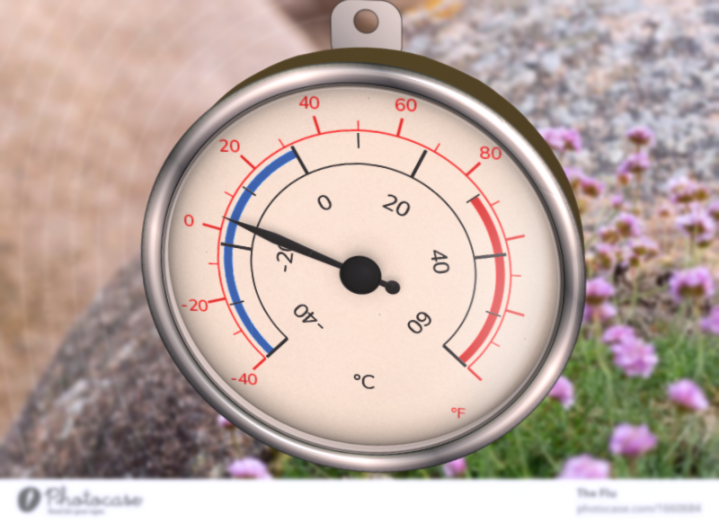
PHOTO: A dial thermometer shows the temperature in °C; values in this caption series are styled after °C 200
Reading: °C -15
